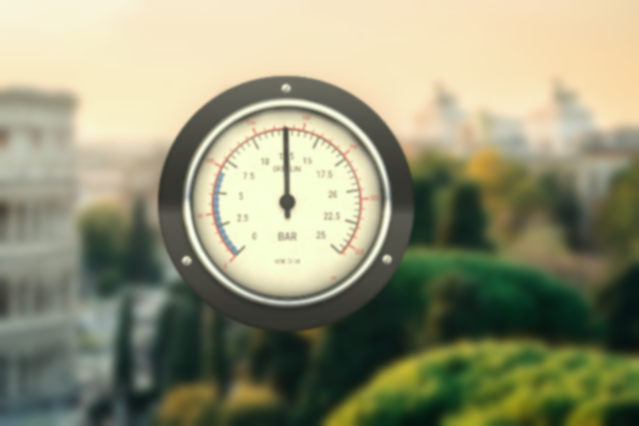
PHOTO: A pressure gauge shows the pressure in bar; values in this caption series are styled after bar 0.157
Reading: bar 12.5
